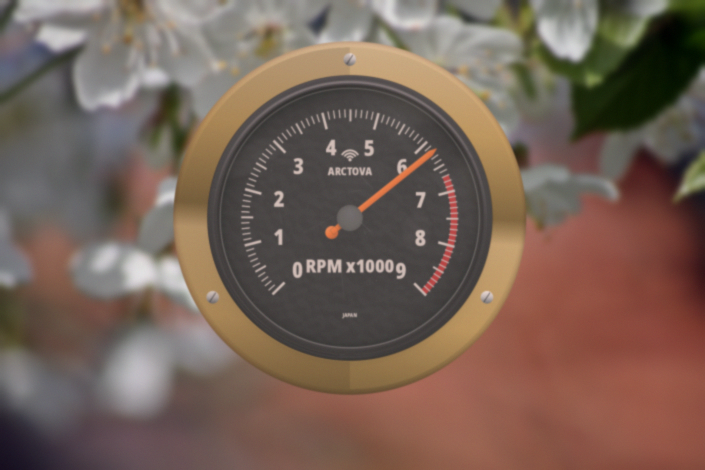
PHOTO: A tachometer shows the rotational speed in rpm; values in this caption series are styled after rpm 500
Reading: rpm 6200
